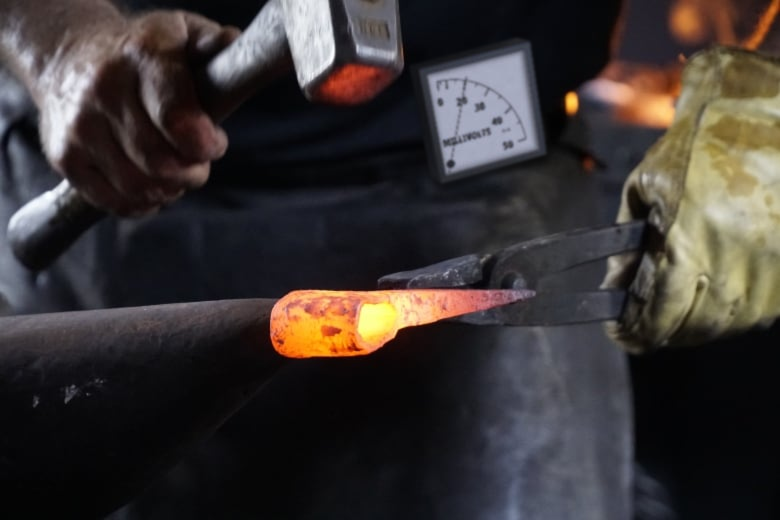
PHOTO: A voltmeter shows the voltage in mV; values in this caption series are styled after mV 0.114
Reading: mV 20
